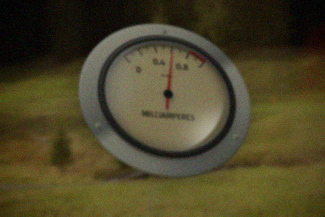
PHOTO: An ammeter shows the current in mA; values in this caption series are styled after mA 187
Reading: mA 0.6
